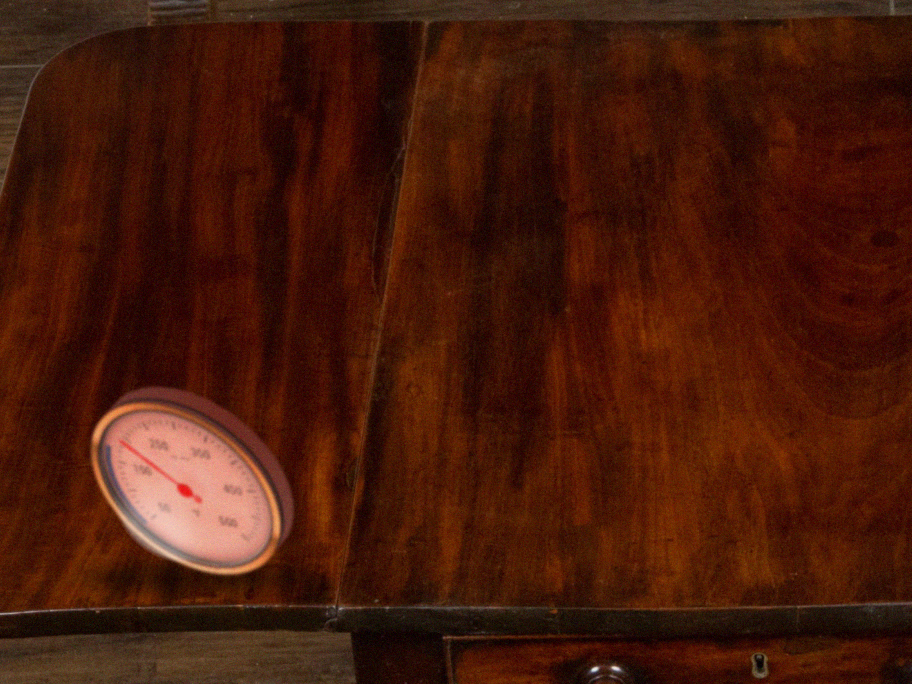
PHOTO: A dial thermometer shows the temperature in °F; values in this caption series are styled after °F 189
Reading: °F 200
